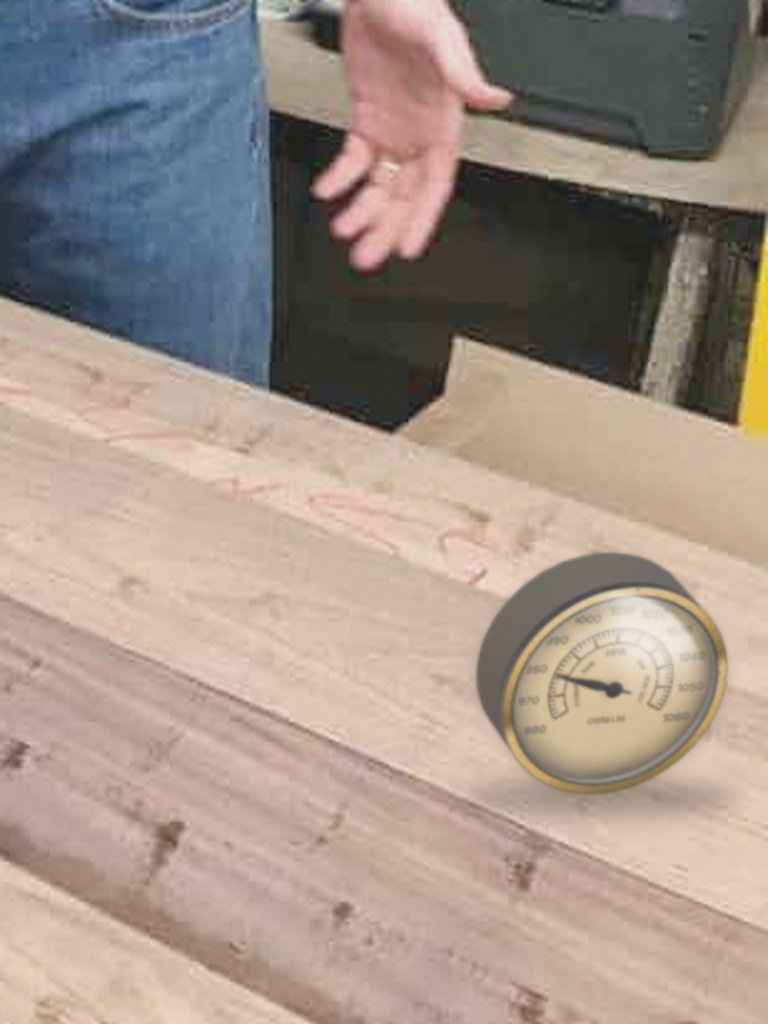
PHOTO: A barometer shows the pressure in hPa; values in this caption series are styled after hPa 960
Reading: hPa 980
